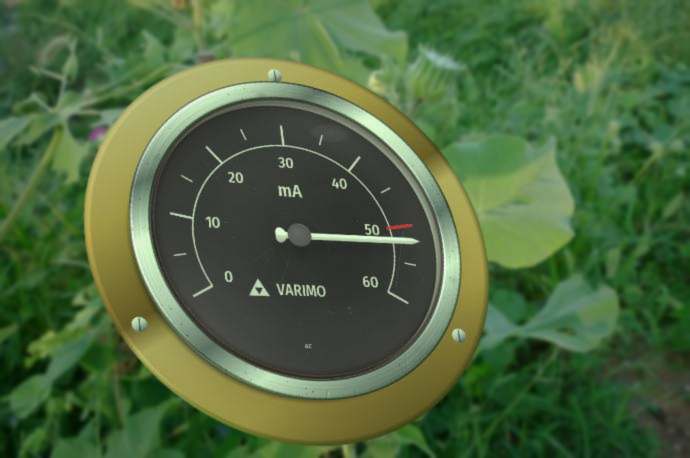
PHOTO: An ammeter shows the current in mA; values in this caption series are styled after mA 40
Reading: mA 52.5
